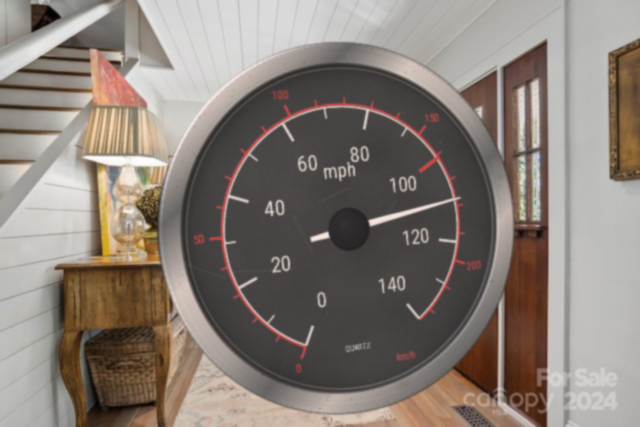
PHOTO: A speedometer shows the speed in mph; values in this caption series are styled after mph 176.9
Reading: mph 110
